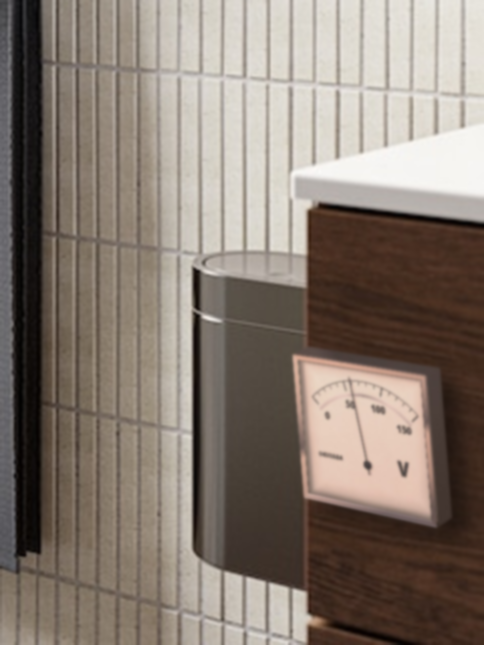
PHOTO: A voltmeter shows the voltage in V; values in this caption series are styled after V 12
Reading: V 60
